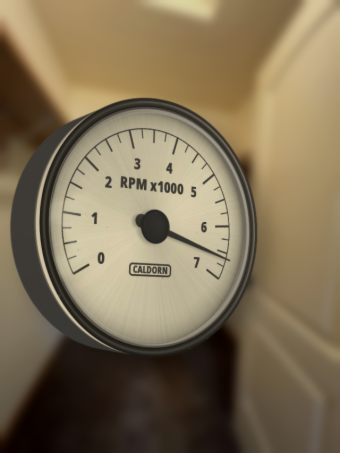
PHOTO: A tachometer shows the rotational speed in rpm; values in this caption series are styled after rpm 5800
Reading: rpm 6625
